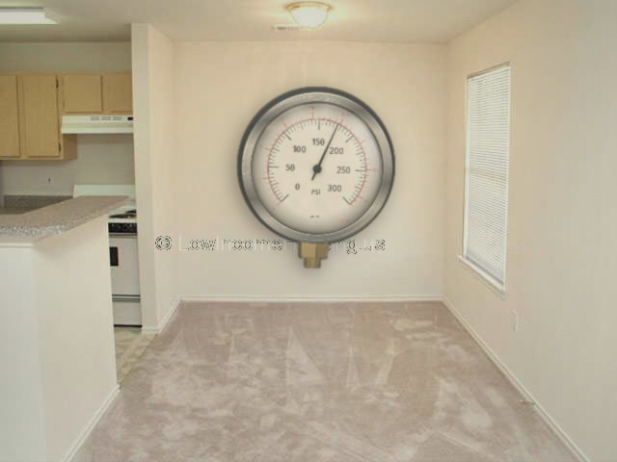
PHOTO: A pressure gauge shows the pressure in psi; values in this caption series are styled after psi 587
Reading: psi 175
